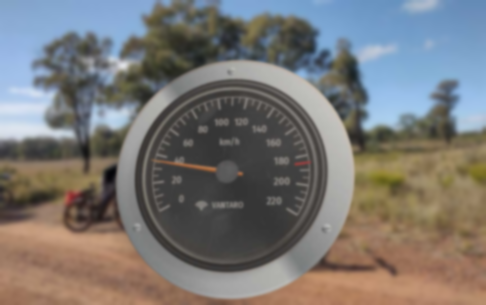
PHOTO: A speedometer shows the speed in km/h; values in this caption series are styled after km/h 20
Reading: km/h 35
